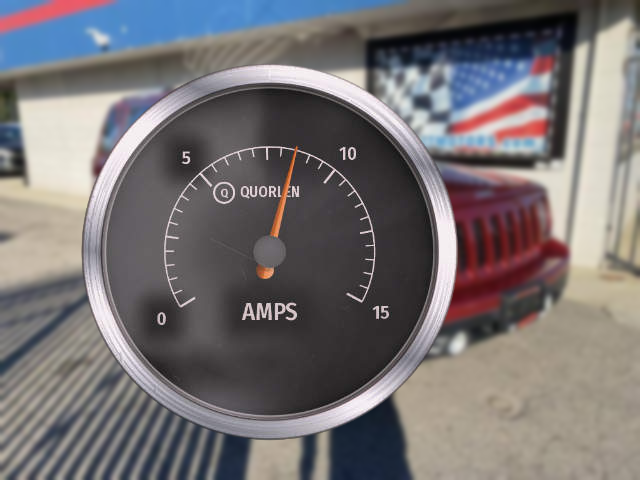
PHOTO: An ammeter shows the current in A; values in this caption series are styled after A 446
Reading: A 8.5
